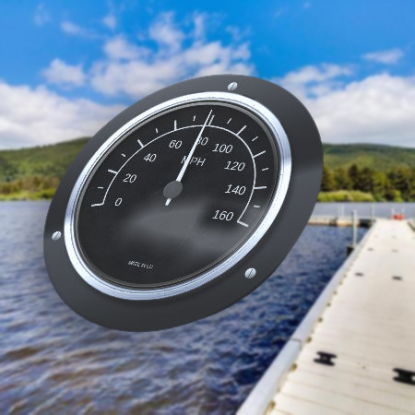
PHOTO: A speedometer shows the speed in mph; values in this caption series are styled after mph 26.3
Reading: mph 80
